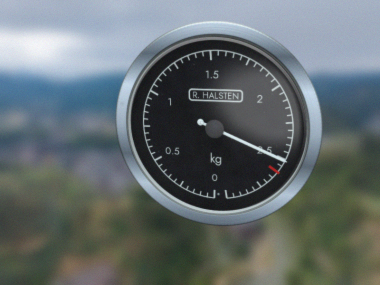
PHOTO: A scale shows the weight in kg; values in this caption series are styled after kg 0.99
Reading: kg 2.5
